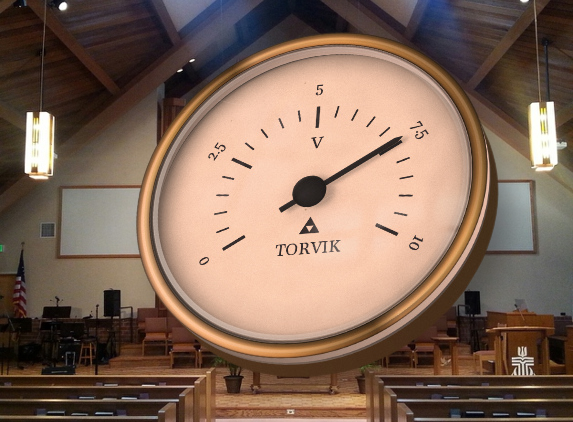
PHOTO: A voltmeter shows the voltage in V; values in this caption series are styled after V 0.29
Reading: V 7.5
